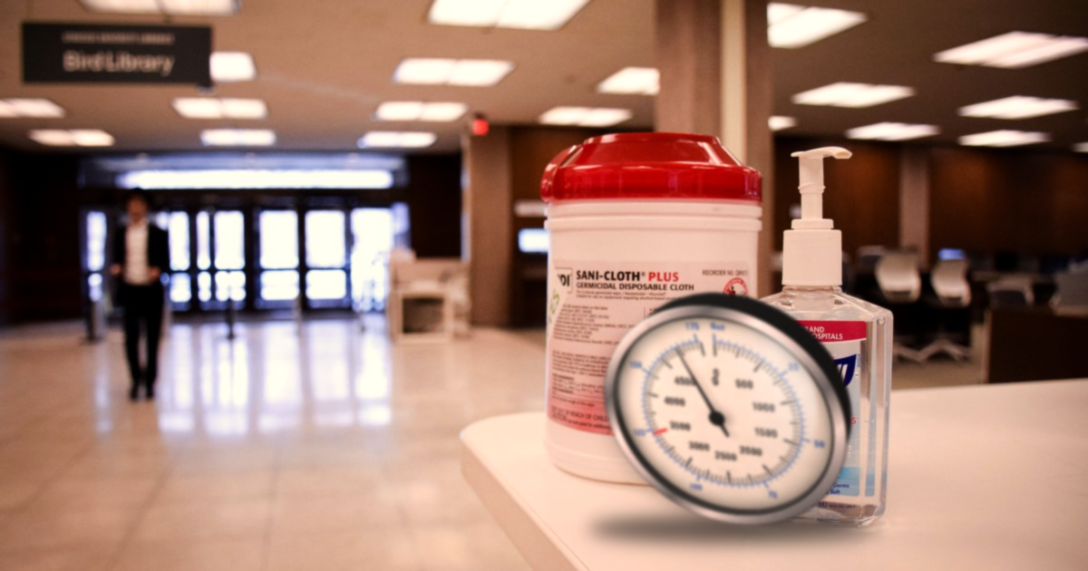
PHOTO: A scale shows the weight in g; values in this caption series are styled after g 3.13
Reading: g 4750
